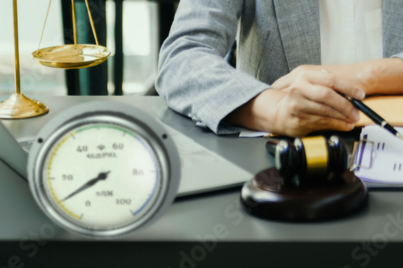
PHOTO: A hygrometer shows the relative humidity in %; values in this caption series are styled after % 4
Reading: % 10
